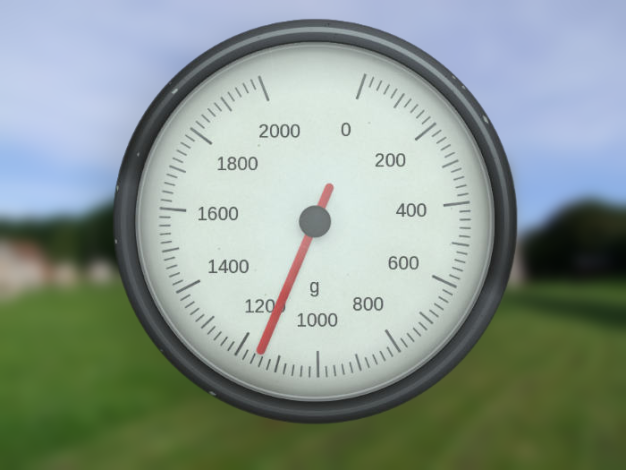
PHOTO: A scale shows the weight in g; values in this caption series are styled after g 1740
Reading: g 1150
